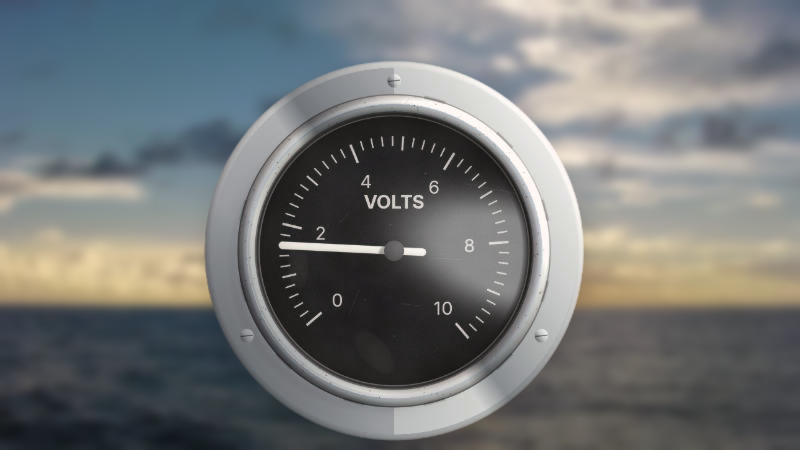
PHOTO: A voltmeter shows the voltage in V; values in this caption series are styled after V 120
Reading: V 1.6
